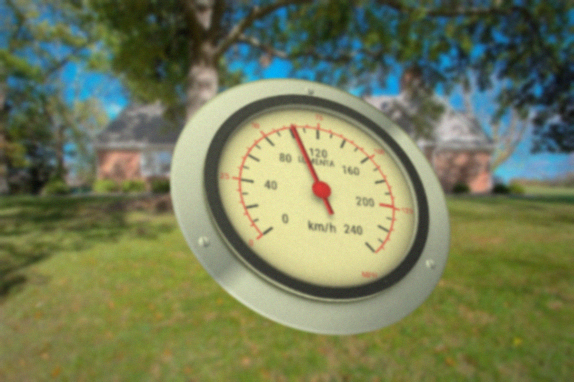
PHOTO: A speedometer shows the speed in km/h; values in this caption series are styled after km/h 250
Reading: km/h 100
